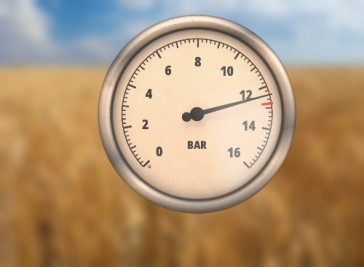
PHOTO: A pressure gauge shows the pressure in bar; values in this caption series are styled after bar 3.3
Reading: bar 12.4
